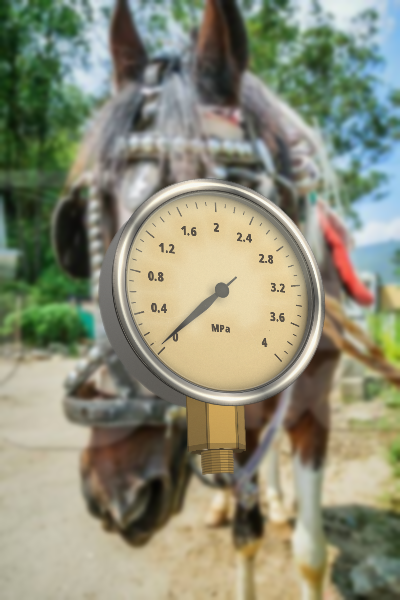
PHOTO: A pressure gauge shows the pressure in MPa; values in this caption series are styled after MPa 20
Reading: MPa 0.05
